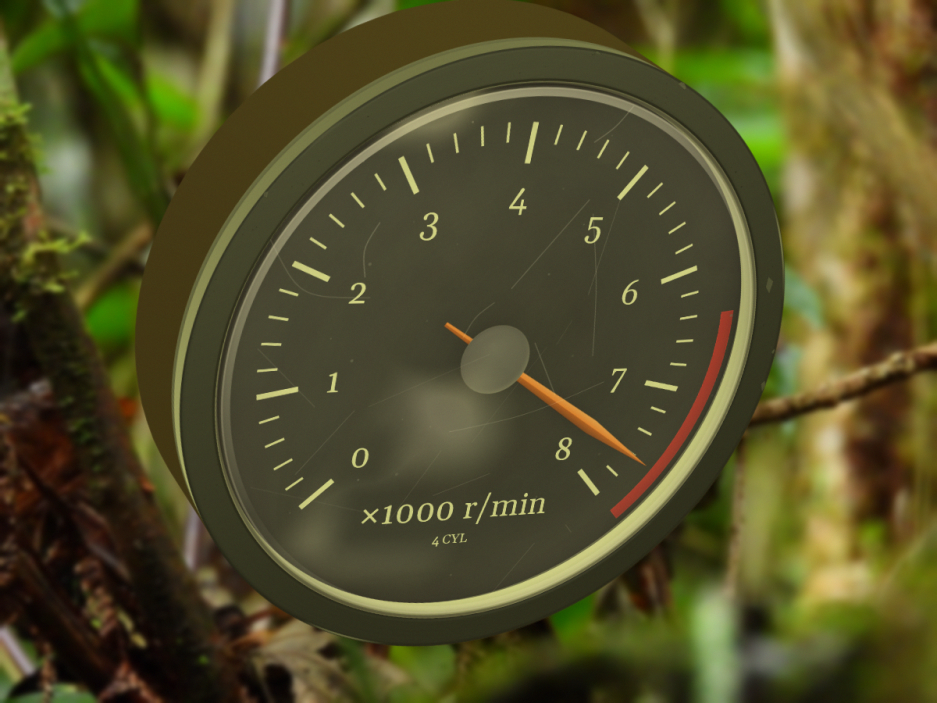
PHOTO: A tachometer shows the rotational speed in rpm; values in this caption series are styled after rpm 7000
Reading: rpm 7600
